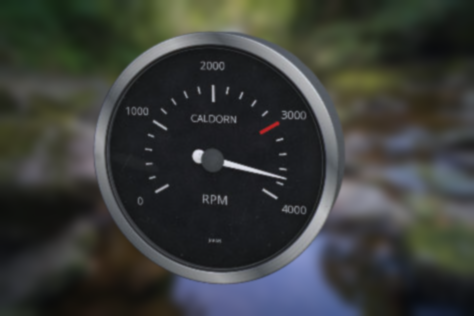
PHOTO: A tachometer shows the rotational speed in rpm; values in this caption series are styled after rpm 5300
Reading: rpm 3700
